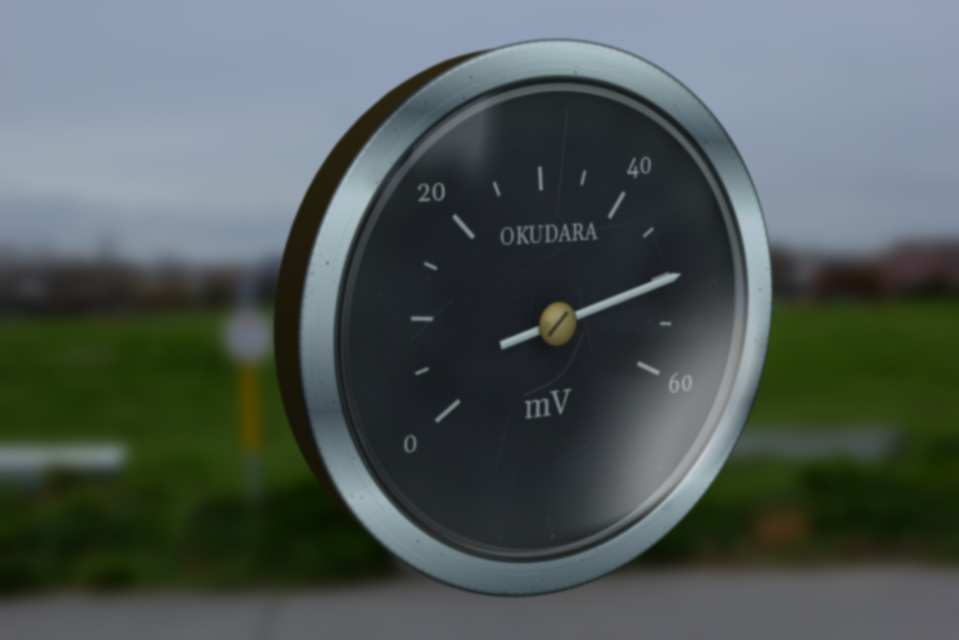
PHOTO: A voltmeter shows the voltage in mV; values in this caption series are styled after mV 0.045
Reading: mV 50
